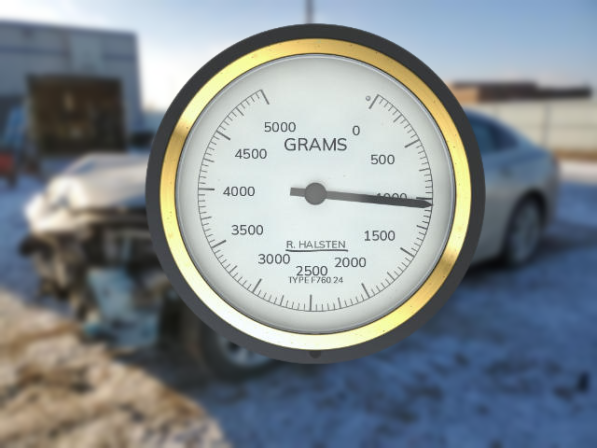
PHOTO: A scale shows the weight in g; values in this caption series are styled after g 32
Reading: g 1050
